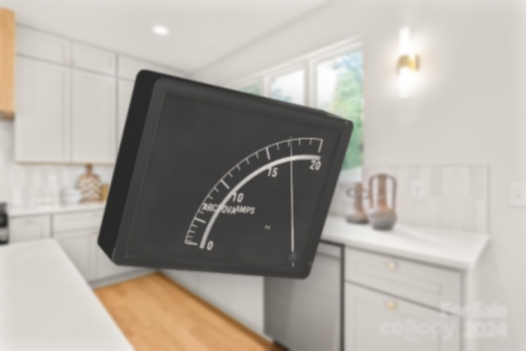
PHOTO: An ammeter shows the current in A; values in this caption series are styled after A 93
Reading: A 17
